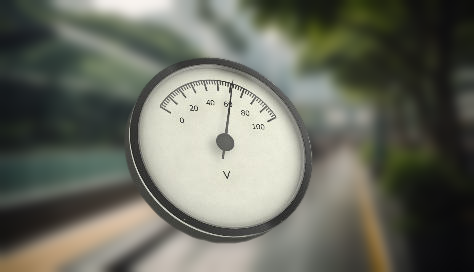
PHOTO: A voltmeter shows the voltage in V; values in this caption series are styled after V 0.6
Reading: V 60
